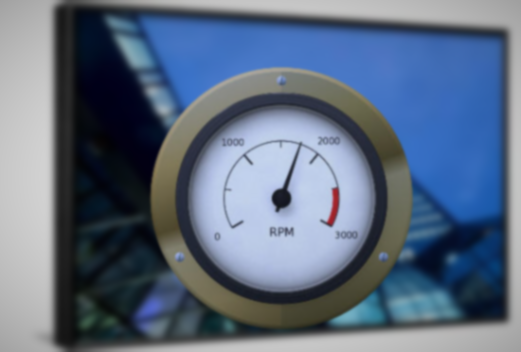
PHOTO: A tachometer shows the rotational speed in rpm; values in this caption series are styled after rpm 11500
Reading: rpm 1750
